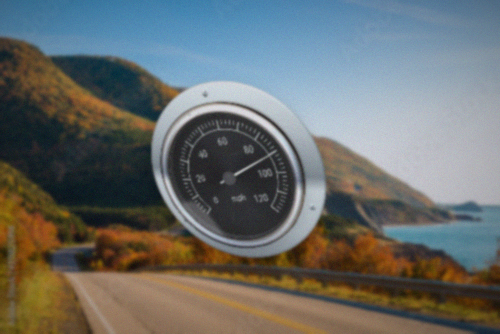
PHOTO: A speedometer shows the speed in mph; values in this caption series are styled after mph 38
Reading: mph 90
